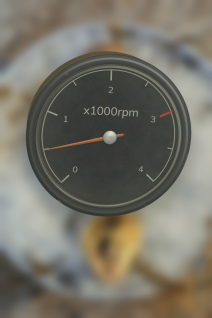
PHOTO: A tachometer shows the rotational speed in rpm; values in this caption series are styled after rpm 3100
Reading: rpm 500
